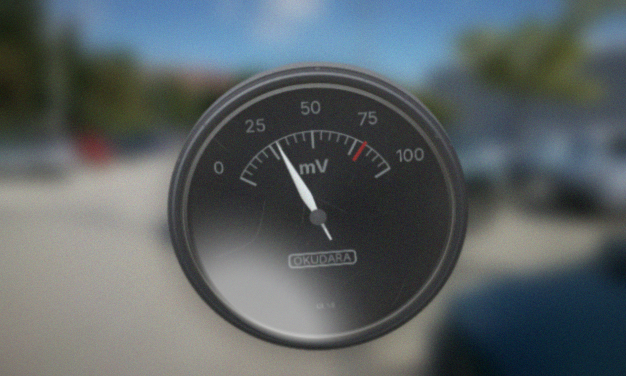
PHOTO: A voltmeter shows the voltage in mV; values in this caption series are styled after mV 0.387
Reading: mV 30
